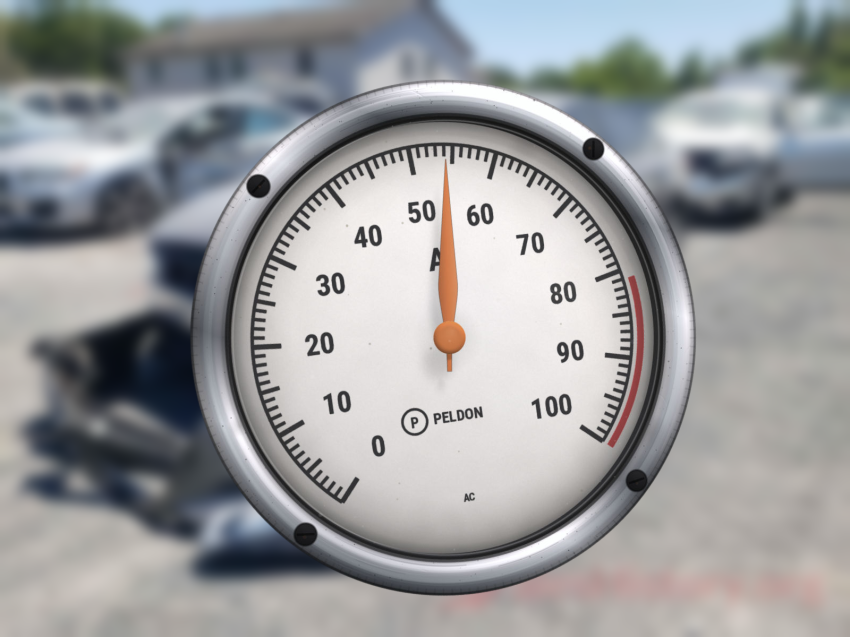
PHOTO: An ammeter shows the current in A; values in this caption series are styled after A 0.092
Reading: A 54
